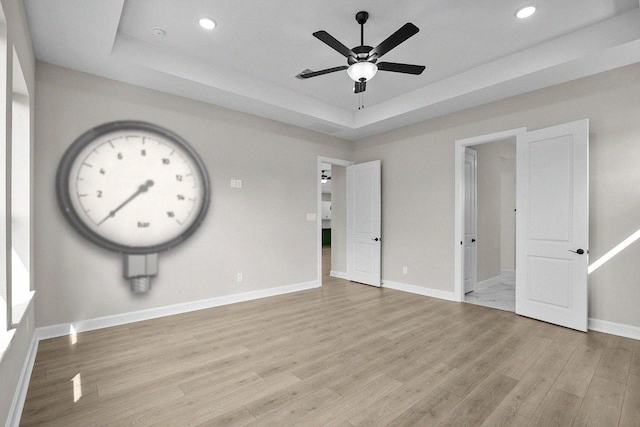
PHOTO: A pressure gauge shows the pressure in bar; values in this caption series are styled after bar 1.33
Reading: bar 0
